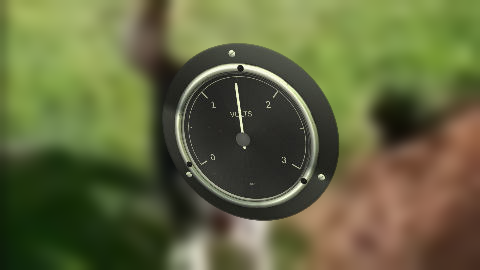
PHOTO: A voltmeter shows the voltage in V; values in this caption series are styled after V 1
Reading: V 1.5
